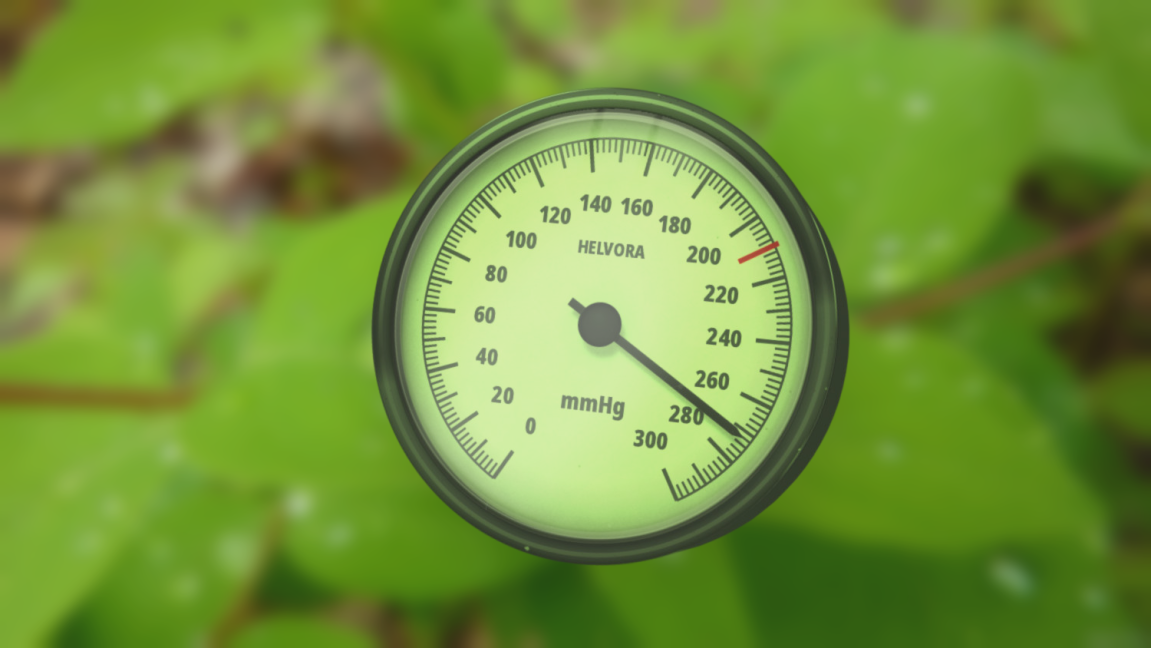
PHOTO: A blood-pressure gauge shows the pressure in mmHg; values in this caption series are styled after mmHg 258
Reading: mmHg 272
